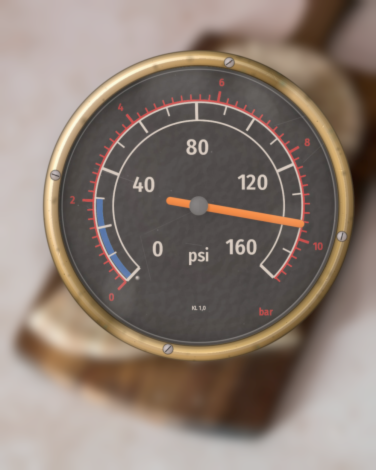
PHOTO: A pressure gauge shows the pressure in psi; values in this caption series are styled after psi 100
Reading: psi 140
